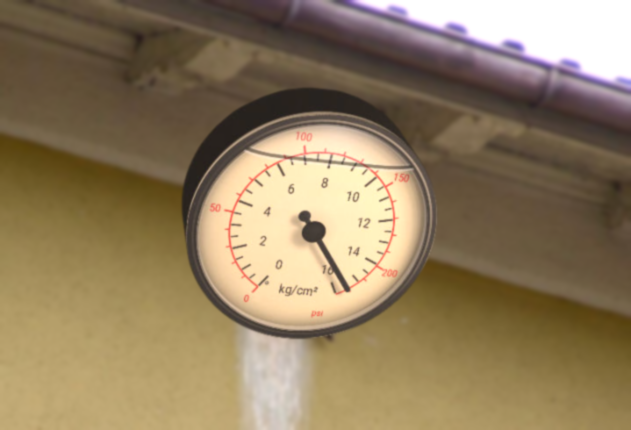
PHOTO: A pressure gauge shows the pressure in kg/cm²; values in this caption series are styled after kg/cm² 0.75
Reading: kg/cm² 15.5
